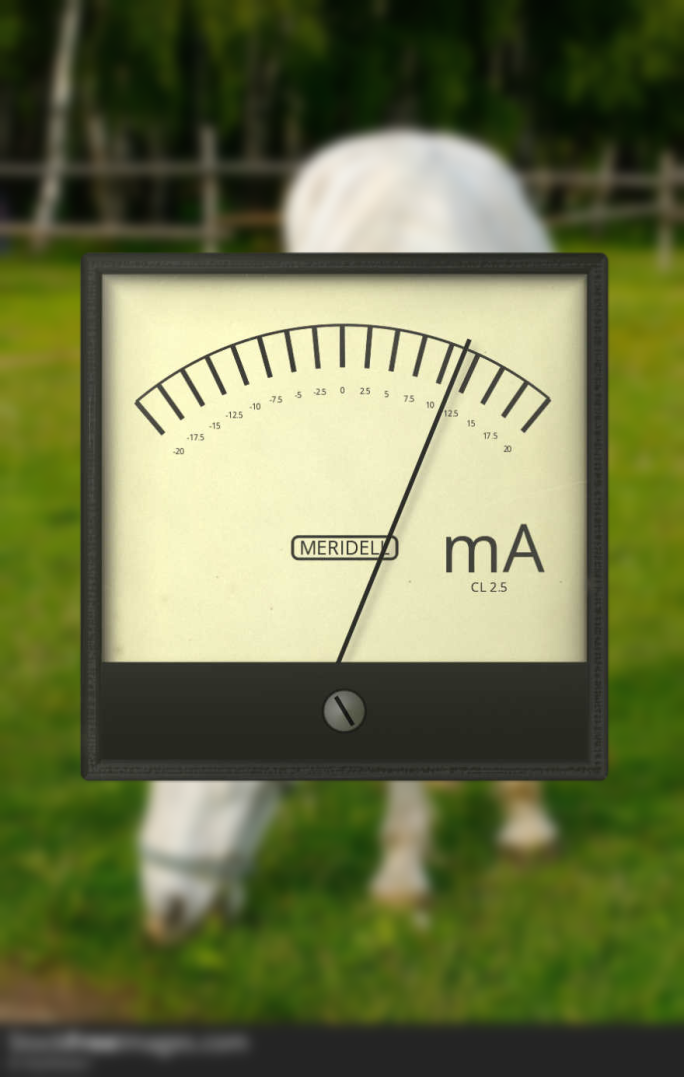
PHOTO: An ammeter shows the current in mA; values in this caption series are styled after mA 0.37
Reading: mA 11.25
